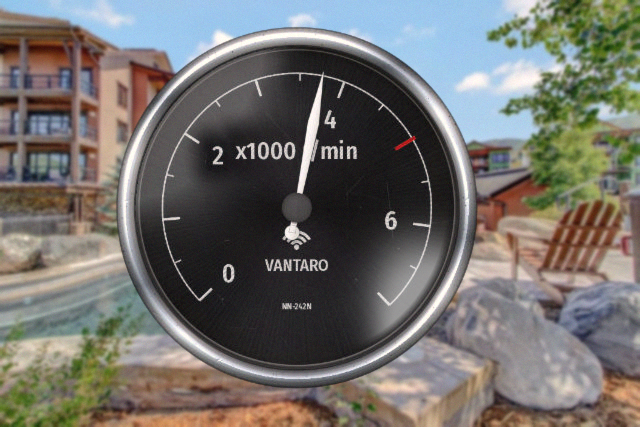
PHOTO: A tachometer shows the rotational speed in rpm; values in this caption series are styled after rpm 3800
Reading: rpm 3750
